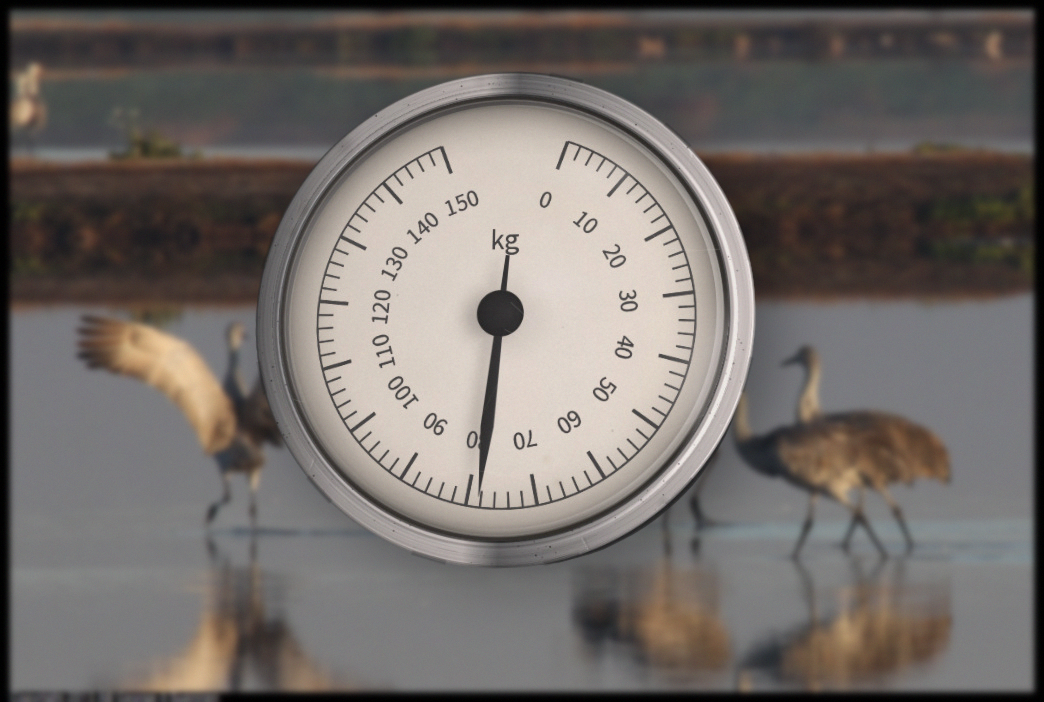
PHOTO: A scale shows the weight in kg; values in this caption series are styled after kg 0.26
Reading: kg 78
